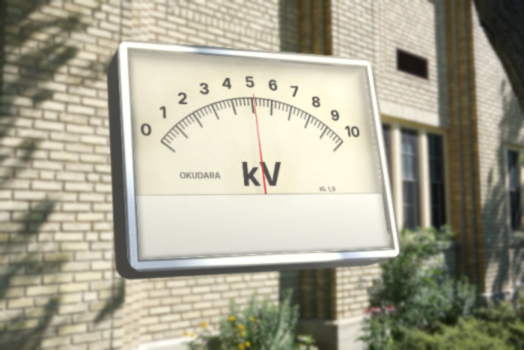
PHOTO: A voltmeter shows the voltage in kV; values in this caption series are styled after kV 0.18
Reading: kV 5
